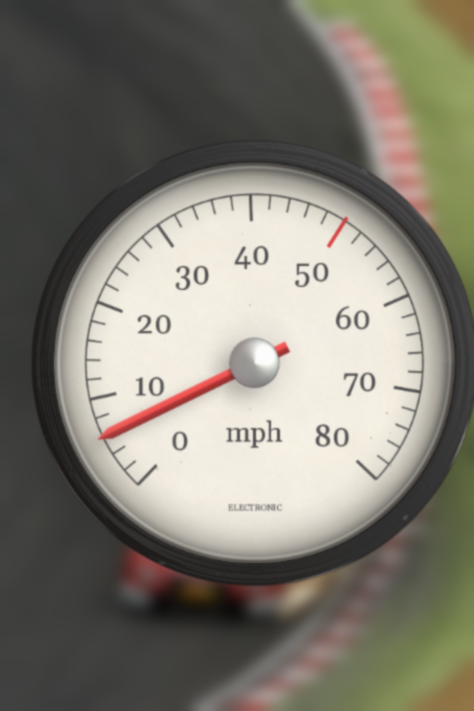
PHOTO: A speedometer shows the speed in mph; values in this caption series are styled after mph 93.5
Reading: mph 6
